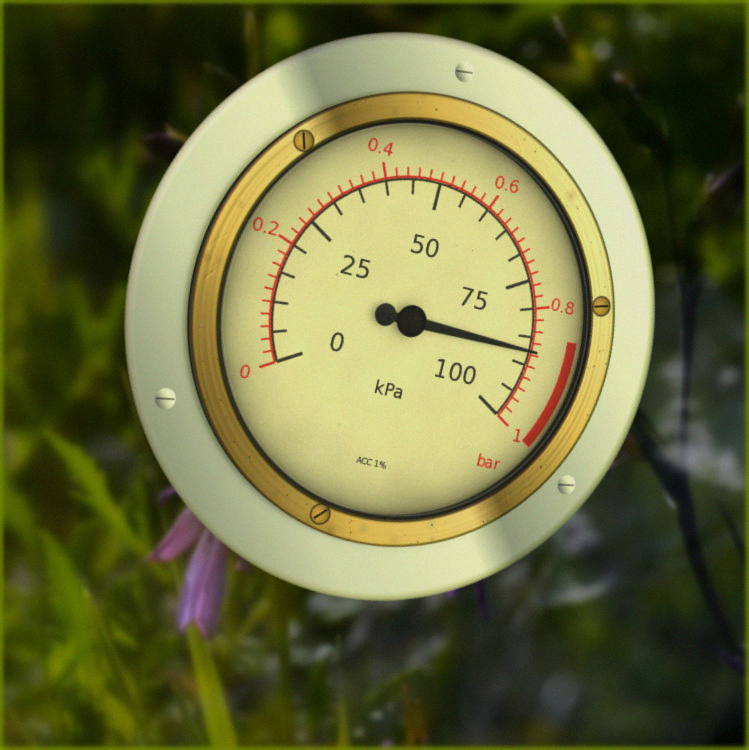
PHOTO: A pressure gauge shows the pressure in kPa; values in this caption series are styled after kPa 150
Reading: kPa 87.5
